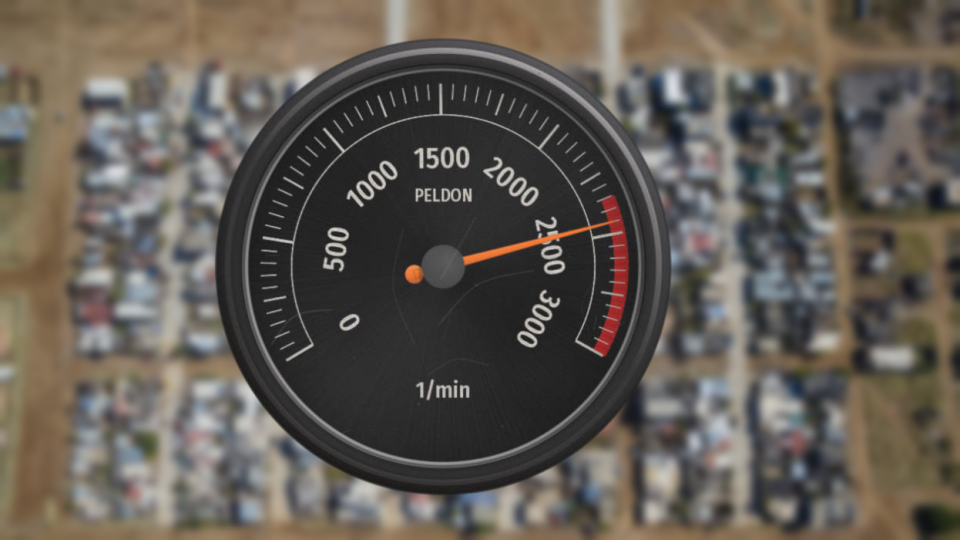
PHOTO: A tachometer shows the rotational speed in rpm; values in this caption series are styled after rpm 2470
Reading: rpm 2450
